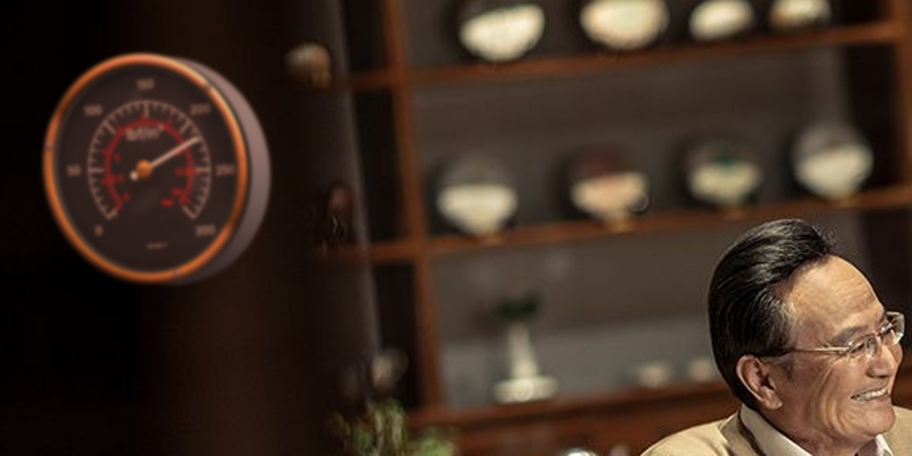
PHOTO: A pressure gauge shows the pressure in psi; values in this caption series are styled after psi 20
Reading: psi 220
